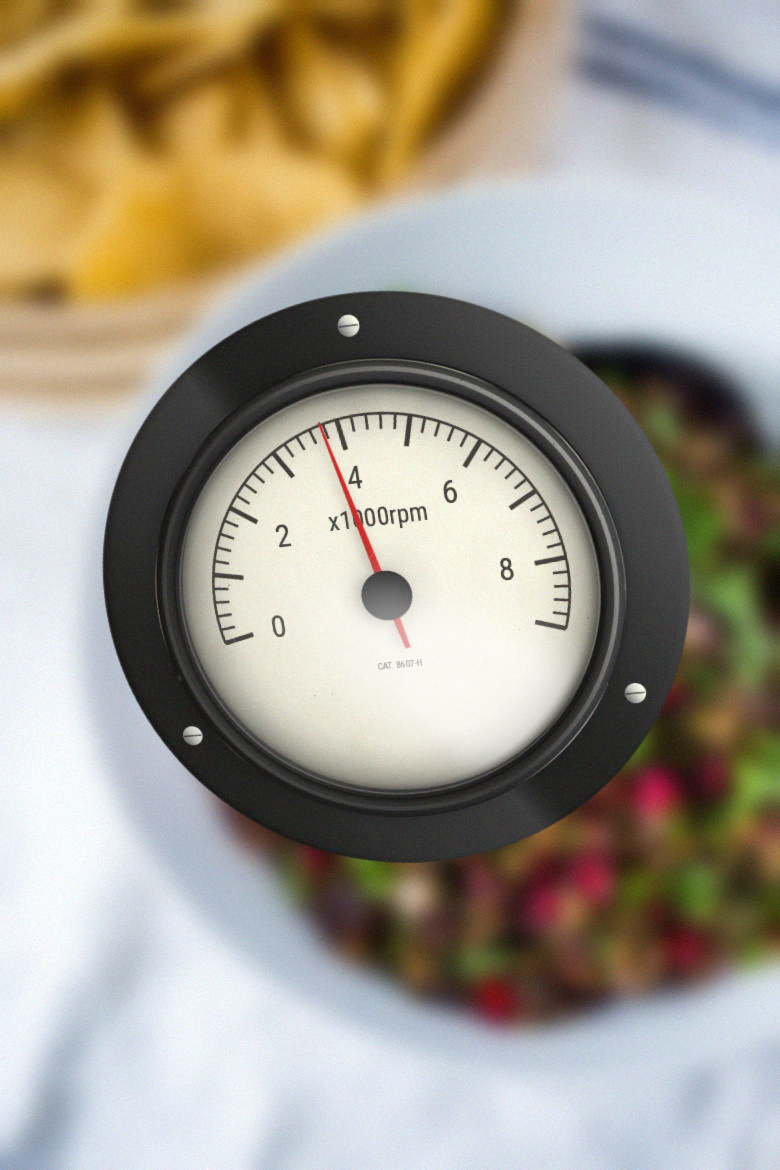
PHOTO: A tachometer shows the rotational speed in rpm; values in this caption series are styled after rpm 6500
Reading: rpm 3800
